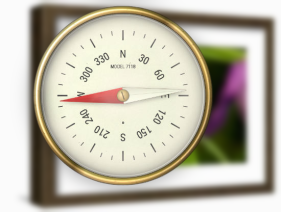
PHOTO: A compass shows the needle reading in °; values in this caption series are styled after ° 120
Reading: ° 265
